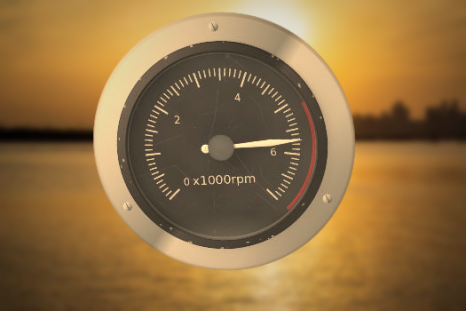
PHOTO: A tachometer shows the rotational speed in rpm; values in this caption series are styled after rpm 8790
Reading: rpm 5700
